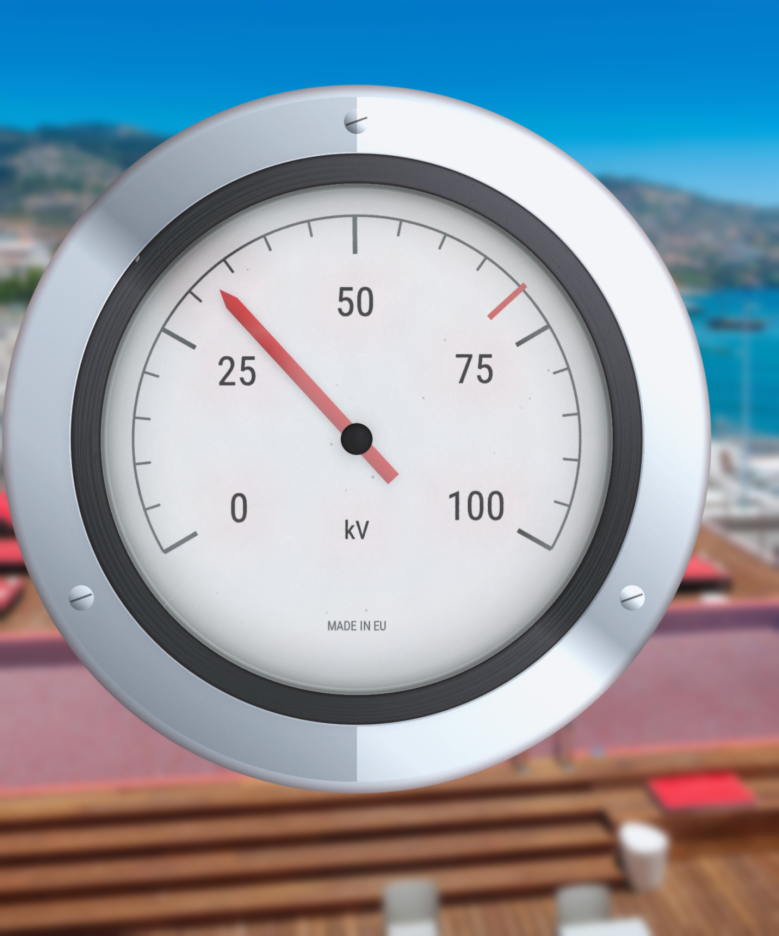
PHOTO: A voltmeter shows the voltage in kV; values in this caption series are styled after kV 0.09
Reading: kV 32.5
